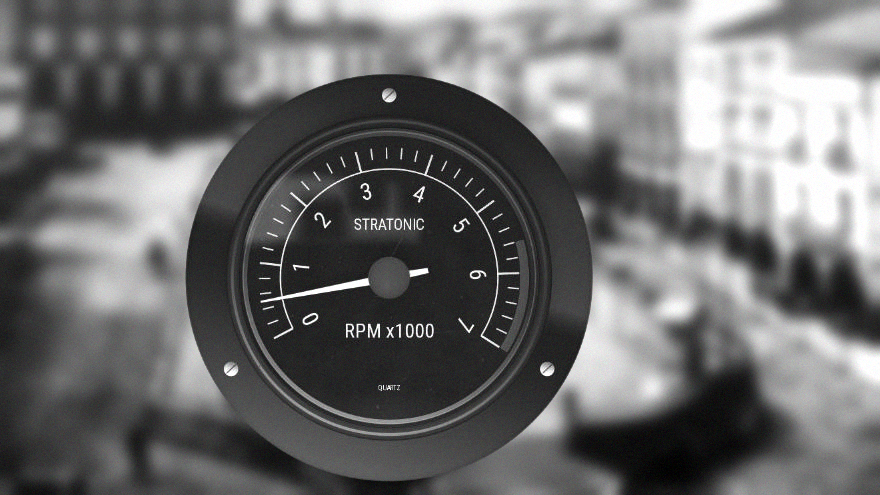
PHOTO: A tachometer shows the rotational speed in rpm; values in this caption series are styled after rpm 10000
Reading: rpm 500
